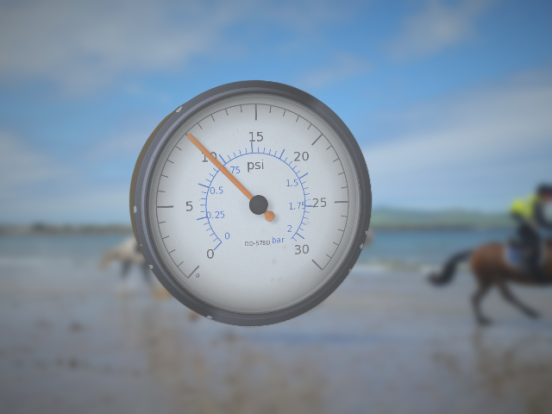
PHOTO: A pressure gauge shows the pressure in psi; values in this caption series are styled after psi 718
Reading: psi 10
